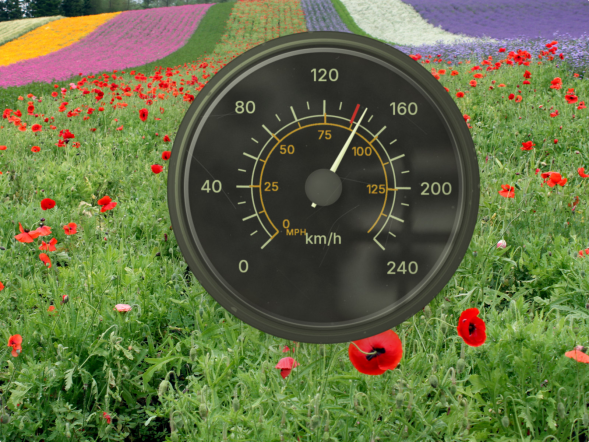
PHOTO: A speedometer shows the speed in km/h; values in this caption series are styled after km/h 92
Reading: km/h 145
